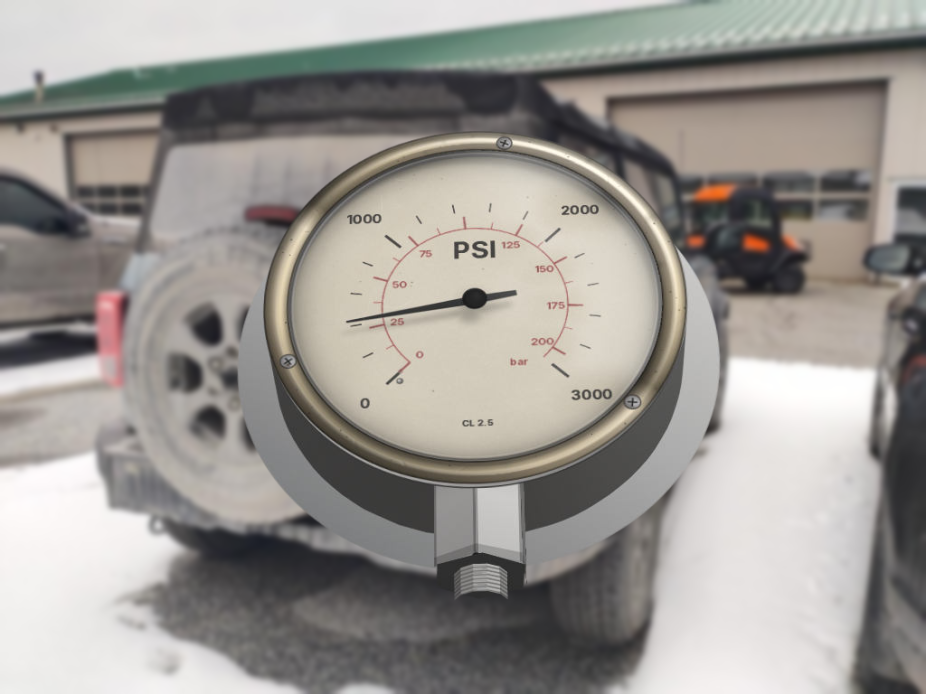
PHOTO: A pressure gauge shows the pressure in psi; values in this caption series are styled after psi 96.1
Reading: psi 400
